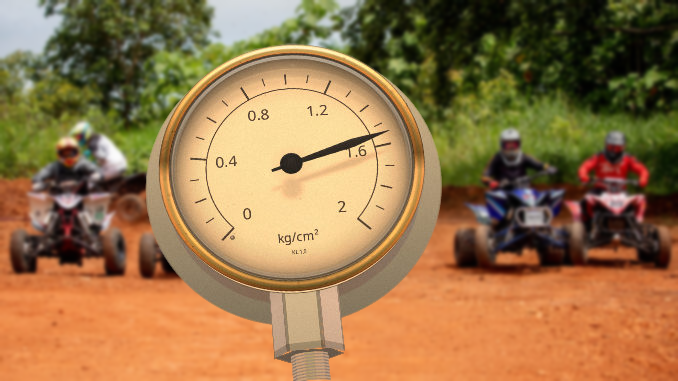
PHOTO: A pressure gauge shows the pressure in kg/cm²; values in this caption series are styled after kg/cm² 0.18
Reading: kg/cm² 1.55
